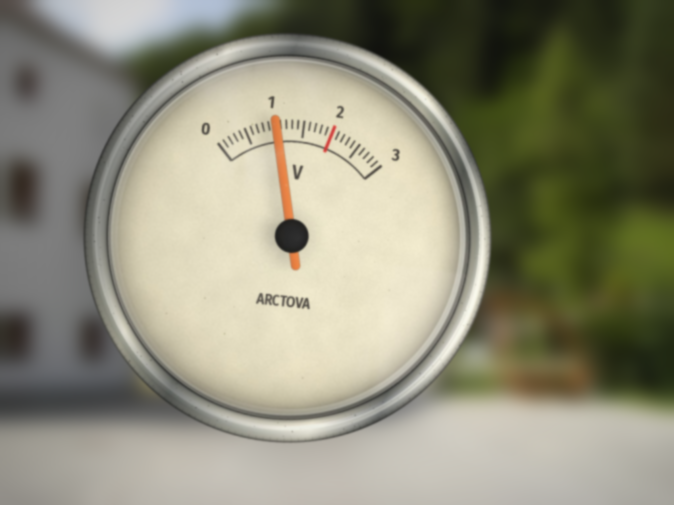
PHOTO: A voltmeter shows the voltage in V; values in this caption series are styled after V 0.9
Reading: V 1
